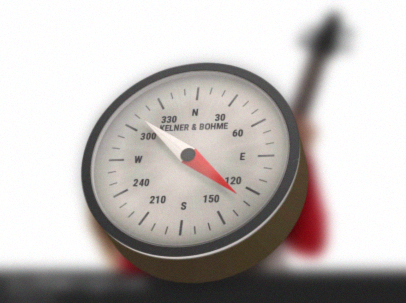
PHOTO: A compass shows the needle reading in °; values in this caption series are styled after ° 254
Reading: ° 130
